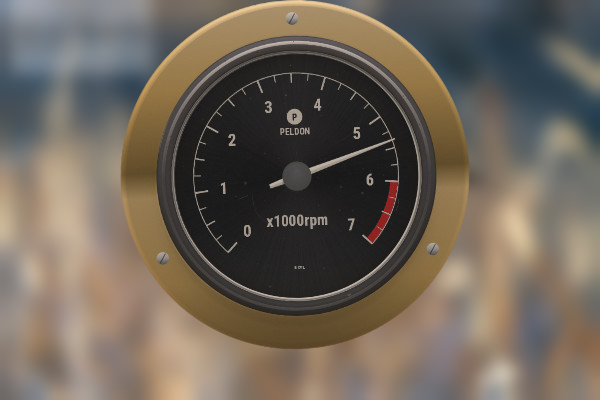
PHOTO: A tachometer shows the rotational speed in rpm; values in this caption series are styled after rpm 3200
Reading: rpm 5375
